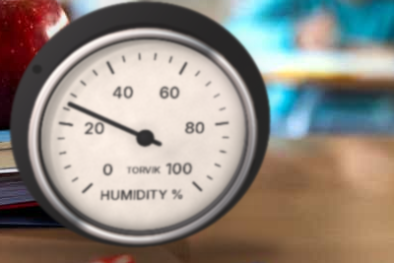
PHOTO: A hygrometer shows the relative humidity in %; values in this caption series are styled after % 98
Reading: % 26
